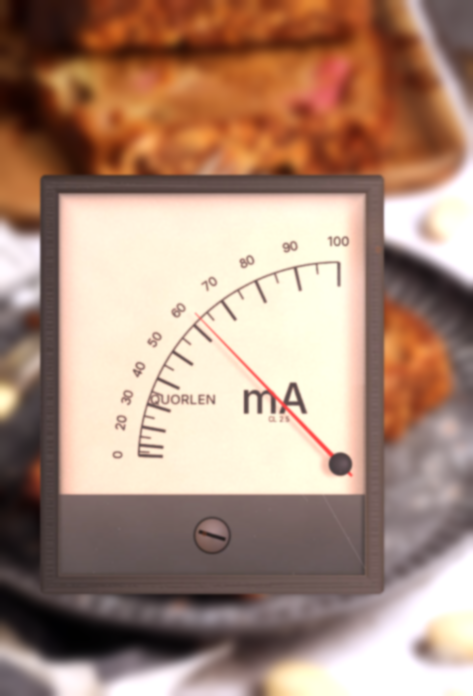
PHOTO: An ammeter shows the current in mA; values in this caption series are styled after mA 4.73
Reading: mA 62.5
